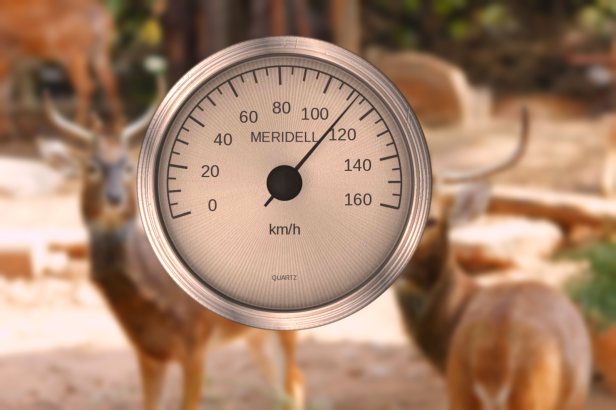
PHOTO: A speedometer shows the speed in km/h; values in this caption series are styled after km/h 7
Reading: km/h 112.5
